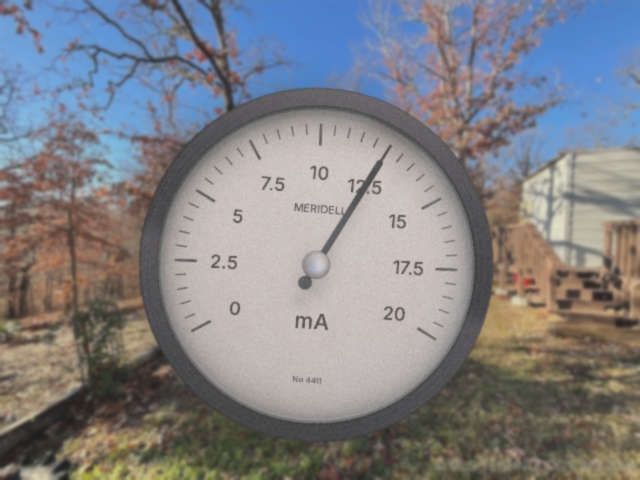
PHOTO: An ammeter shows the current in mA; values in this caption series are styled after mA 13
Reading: mA 12.5
